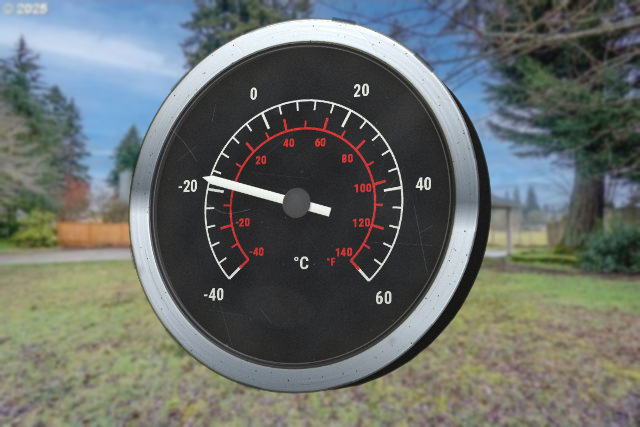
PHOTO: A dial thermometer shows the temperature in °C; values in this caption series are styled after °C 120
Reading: °C -18
